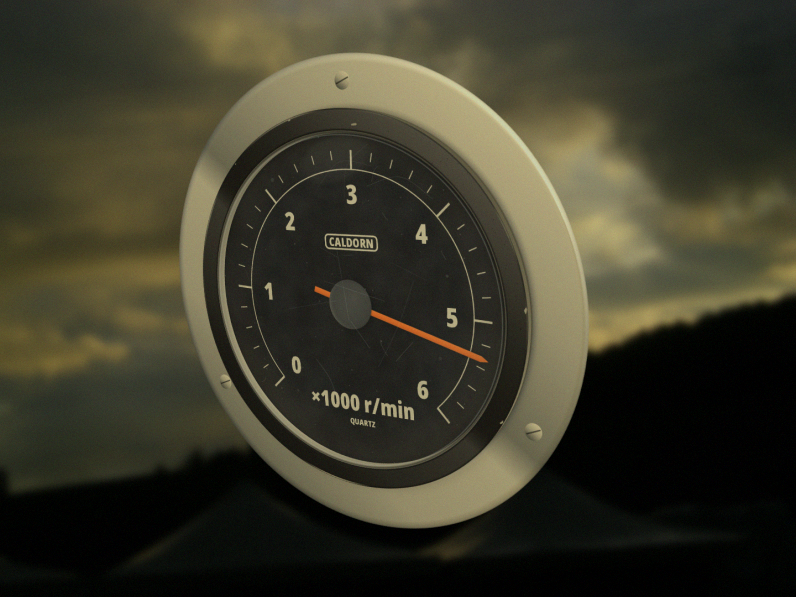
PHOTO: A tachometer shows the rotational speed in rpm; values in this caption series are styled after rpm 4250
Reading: rpm 5300
